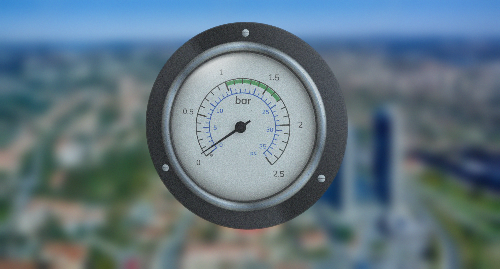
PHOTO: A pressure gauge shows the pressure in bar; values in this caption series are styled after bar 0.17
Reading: bar 0.05
